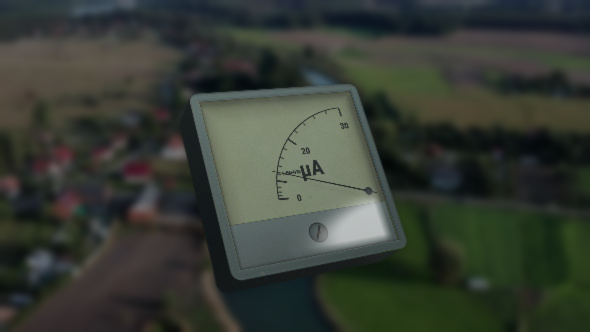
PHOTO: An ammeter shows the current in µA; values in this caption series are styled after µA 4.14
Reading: µA 12
